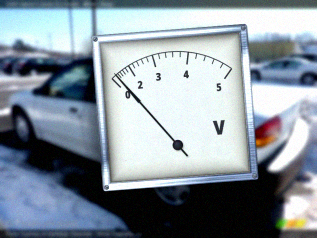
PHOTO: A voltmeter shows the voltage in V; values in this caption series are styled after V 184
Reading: V 1
